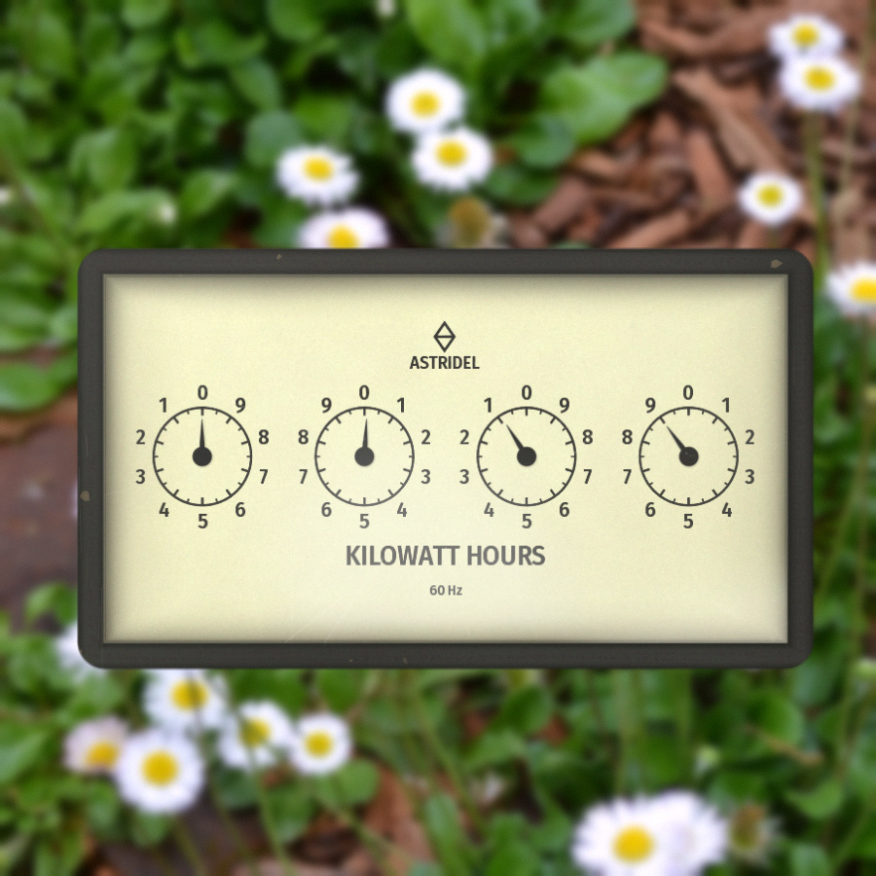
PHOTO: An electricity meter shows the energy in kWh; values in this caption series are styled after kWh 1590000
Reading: kWh 9
